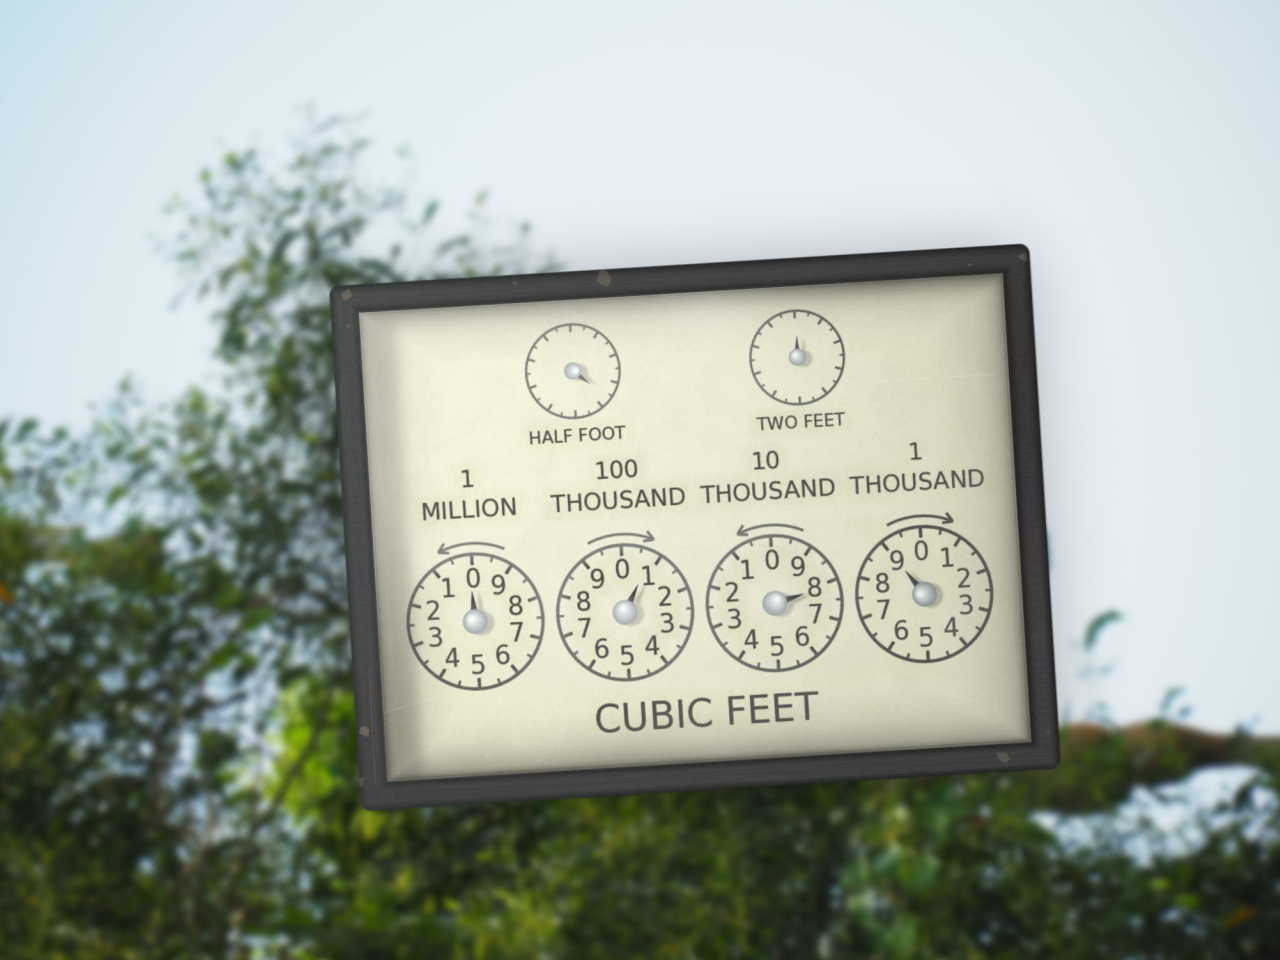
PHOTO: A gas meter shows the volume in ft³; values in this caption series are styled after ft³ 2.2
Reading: ft³ 7900
